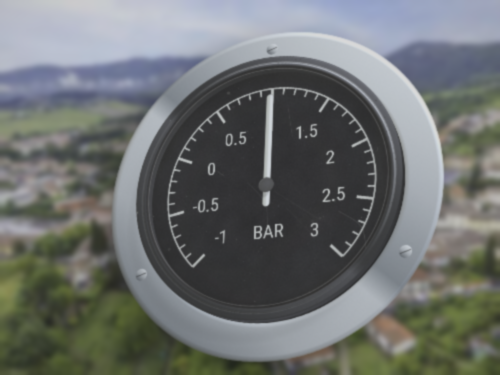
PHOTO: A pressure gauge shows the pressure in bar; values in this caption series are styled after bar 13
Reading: bar 1
